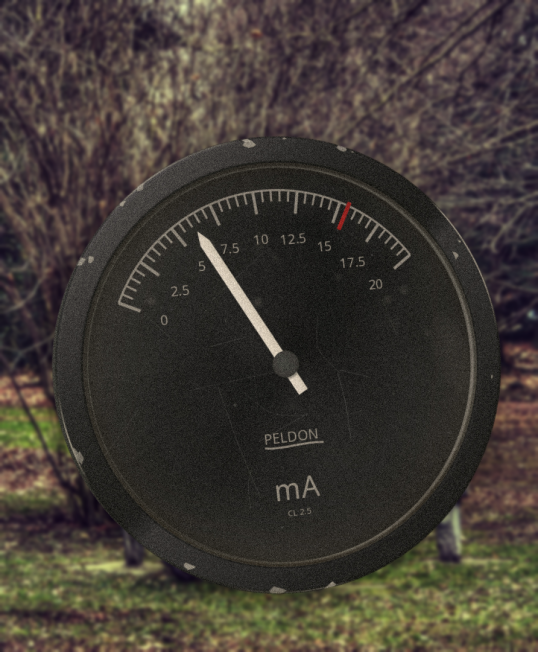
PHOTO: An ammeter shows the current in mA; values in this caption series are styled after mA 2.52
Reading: mA 6
